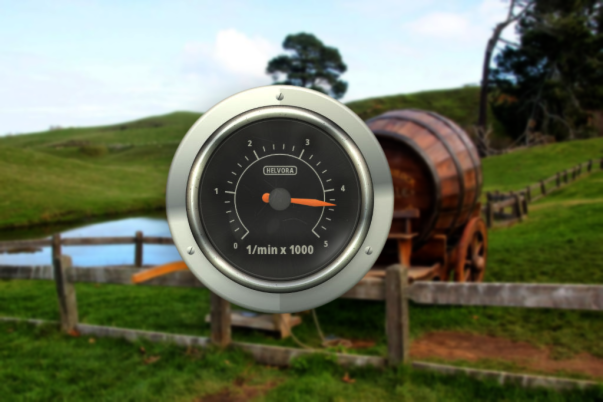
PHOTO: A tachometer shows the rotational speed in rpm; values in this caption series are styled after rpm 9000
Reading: rpm 4300
